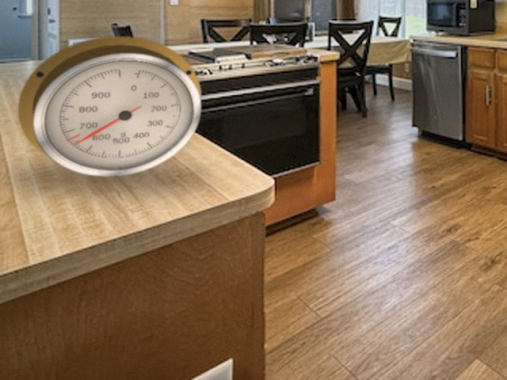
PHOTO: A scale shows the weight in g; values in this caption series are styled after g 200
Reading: g 650
